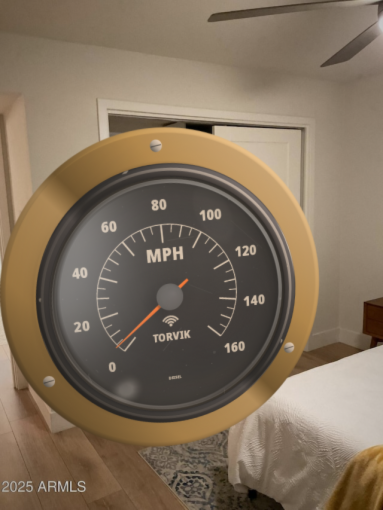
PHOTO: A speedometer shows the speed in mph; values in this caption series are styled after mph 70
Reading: mph 5
